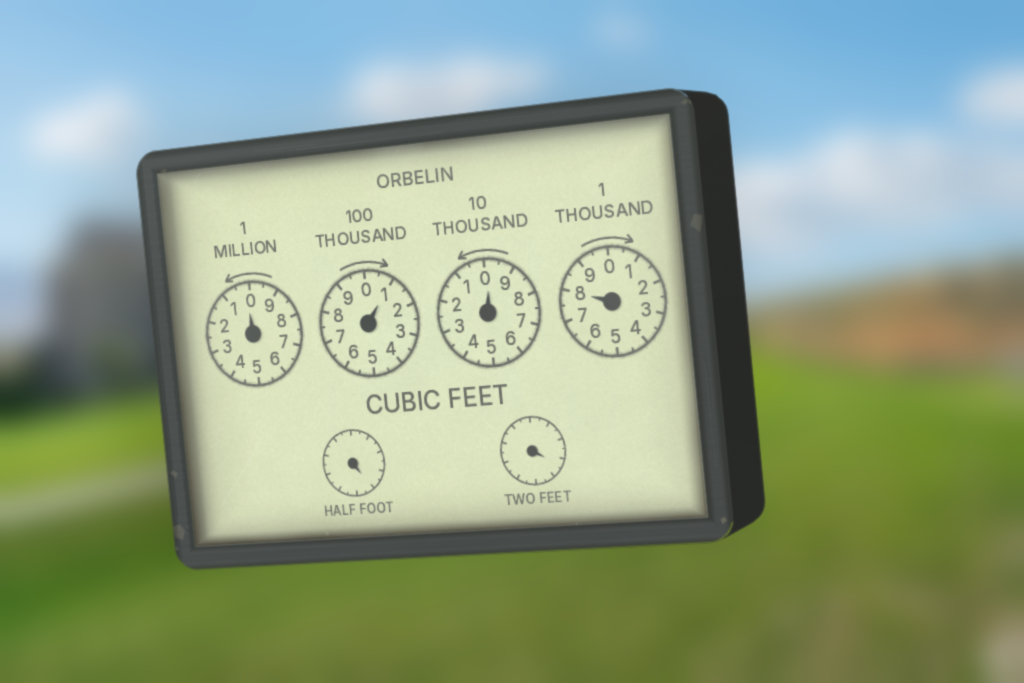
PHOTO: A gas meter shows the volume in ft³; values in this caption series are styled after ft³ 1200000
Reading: ft³ 9800
